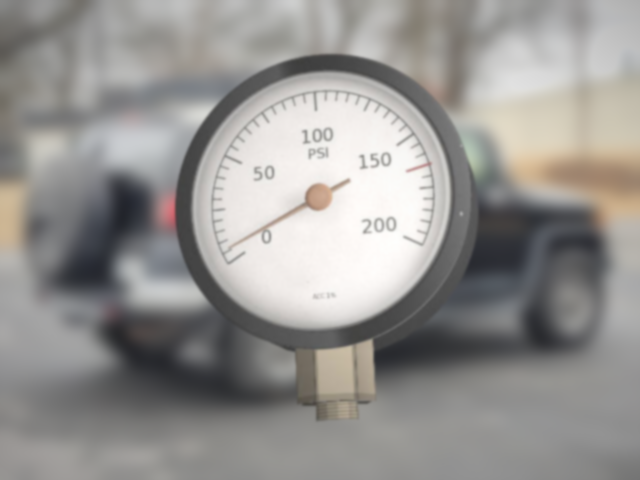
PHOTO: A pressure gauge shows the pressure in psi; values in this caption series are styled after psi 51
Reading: psi 5
